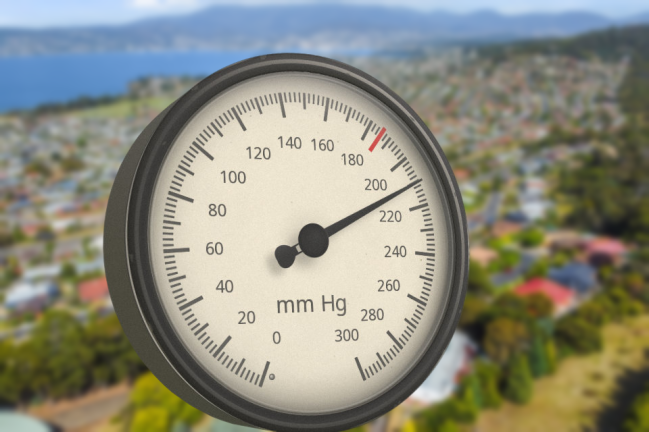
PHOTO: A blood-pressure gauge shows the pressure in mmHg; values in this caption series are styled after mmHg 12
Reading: mmHg 210
